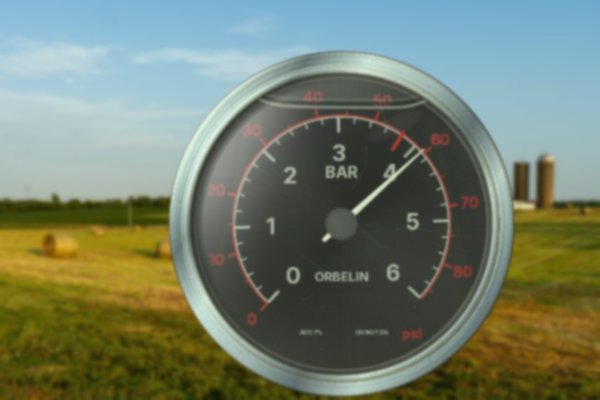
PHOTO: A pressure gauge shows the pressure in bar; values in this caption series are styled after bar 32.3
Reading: bar 4.1
